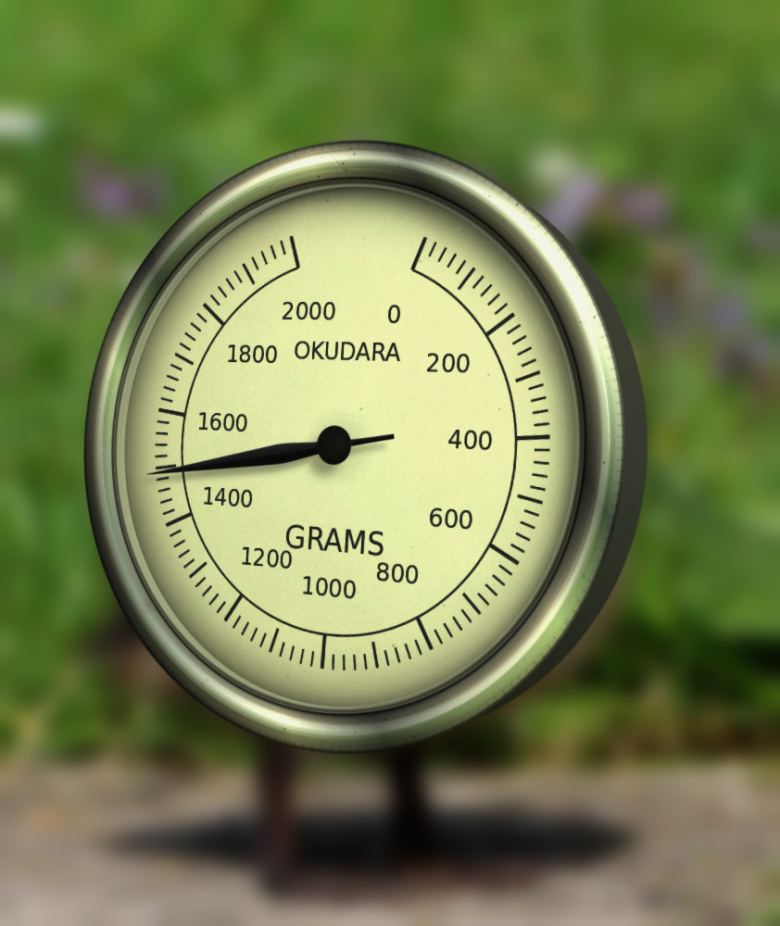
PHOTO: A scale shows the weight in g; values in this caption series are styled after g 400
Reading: g 1490
